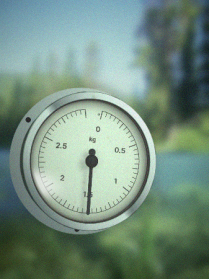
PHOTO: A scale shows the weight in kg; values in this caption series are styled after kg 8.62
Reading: kg 1.5
